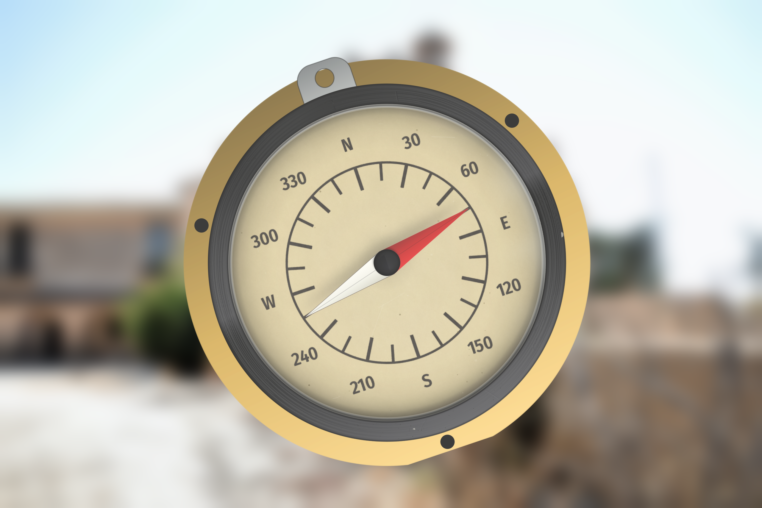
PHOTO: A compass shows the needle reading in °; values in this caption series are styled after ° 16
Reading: ° 75
